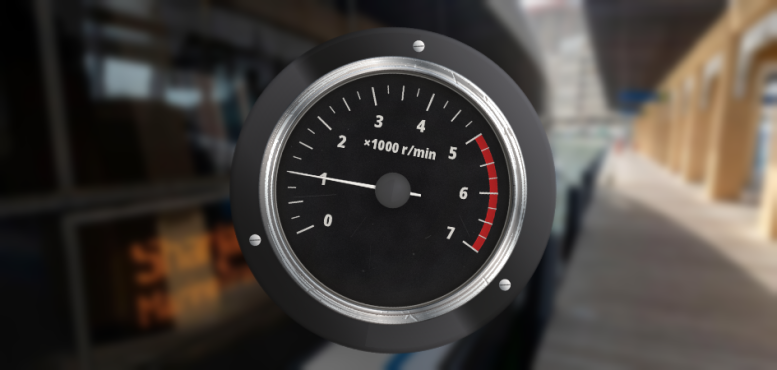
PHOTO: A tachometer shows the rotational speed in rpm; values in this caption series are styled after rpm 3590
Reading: rpm 1000
